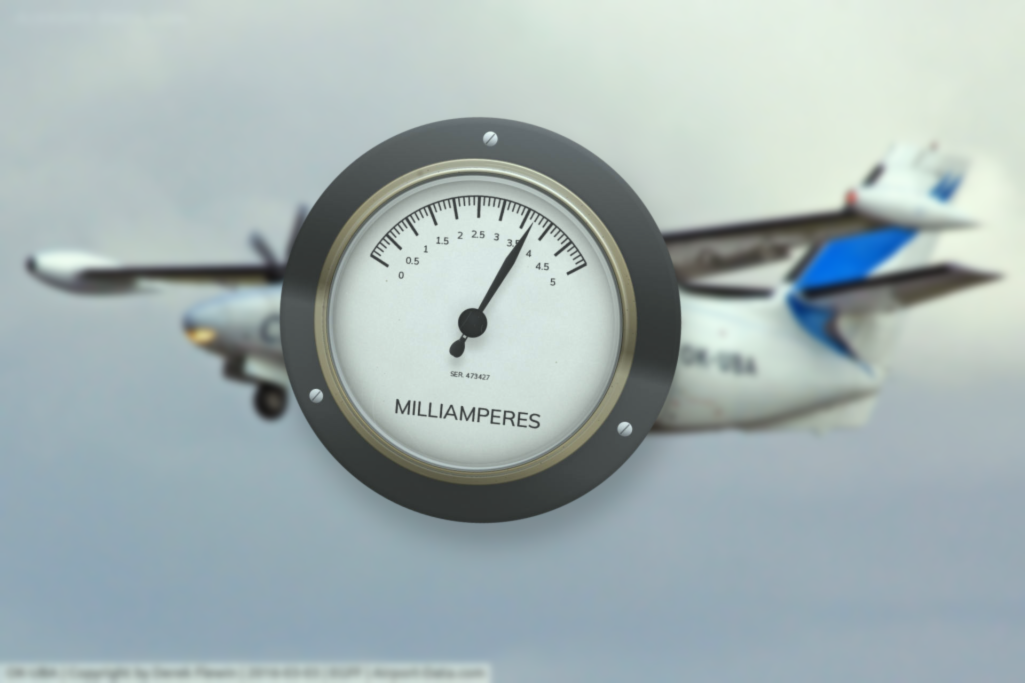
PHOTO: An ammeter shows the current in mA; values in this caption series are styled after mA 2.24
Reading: mA 3.7
